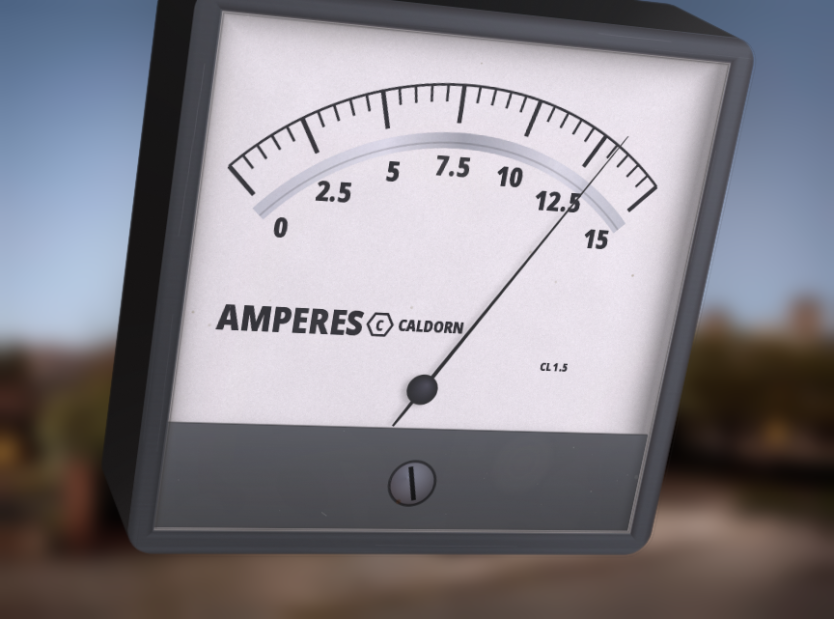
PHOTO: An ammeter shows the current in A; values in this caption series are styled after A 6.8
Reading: A 13
